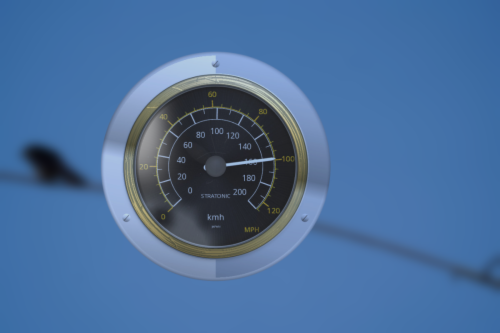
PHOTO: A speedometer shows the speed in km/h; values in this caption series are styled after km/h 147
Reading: km/h 160
